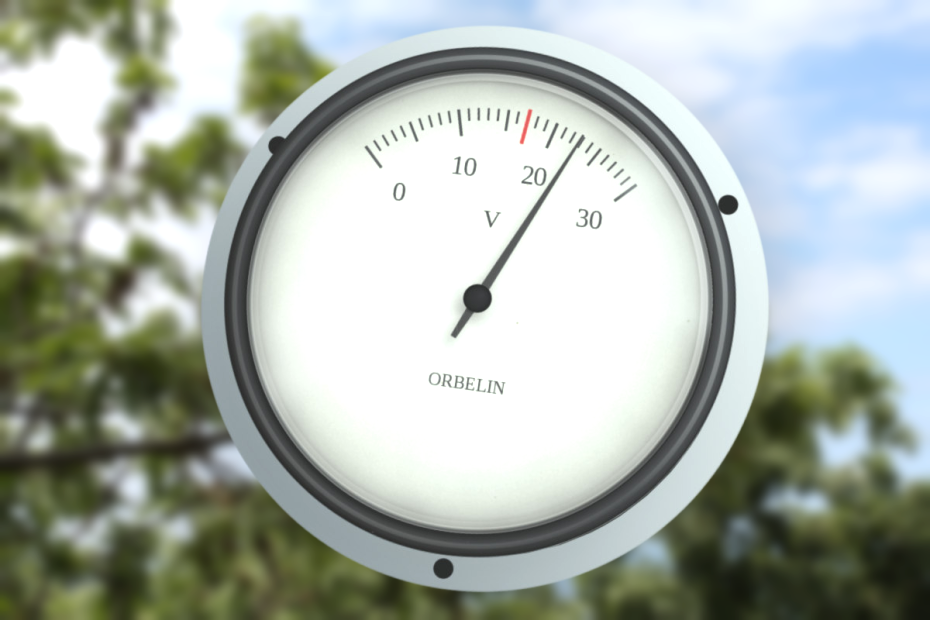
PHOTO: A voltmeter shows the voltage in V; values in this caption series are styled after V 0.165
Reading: V 23
